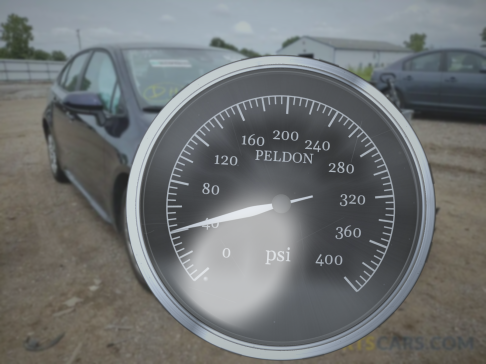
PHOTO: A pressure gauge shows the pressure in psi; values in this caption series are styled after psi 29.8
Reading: psi 40
